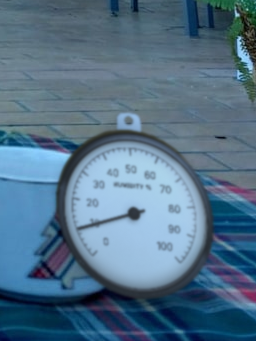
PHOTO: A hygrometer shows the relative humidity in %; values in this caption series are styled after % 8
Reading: % 10
